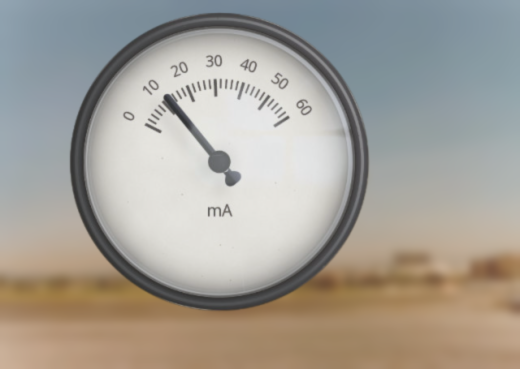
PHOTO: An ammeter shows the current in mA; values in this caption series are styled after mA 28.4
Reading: mA 12
